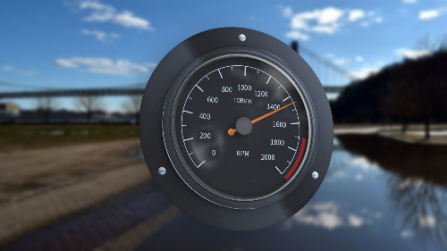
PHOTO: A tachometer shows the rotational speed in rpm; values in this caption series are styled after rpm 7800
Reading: rpm 1450
